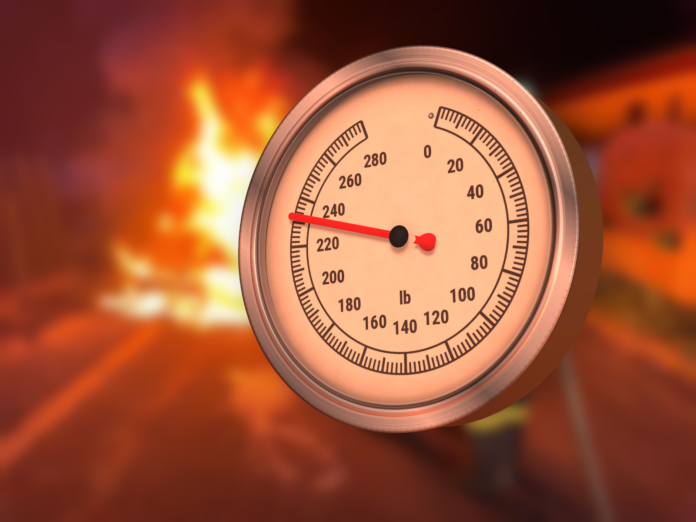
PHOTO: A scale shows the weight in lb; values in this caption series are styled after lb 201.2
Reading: lb 232
